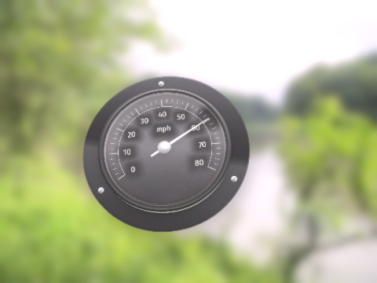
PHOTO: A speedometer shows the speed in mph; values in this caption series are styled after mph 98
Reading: mph 60
